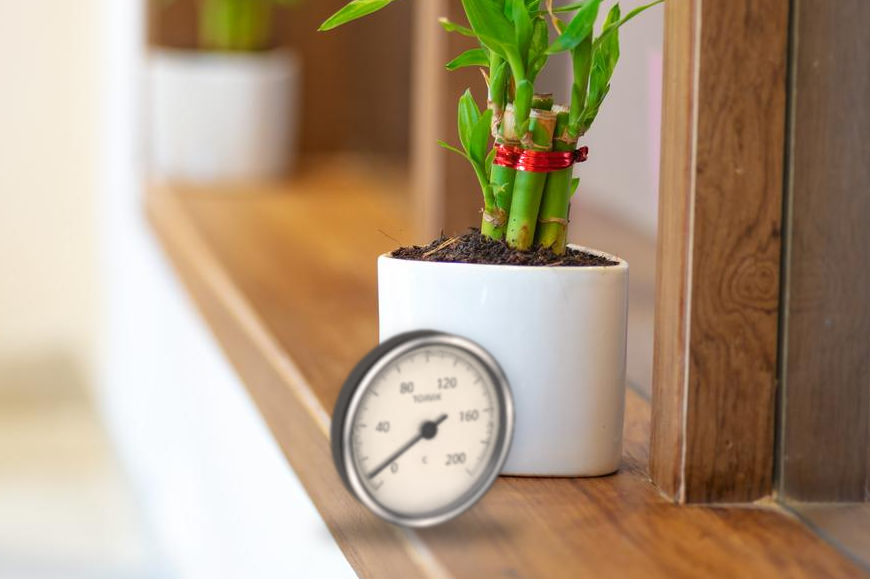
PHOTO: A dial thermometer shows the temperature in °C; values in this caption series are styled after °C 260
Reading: °C 10
